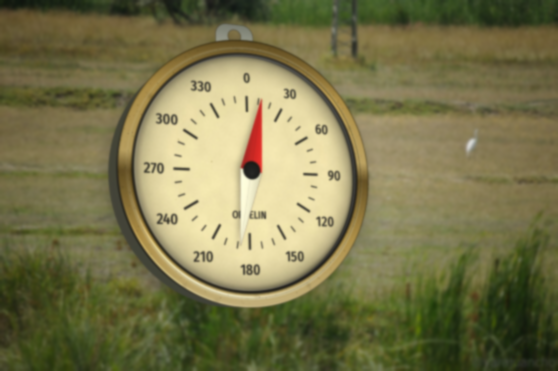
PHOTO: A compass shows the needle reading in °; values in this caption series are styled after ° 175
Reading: ° 10
